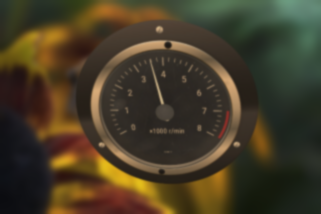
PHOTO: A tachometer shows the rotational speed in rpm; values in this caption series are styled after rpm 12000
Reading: rpm 3600
